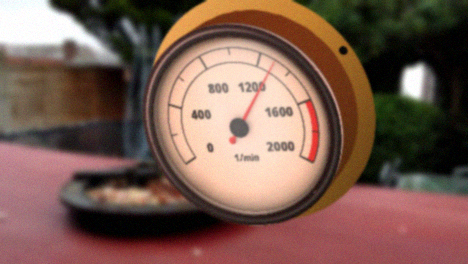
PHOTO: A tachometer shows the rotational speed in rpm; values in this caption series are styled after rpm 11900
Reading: rpm 1300
